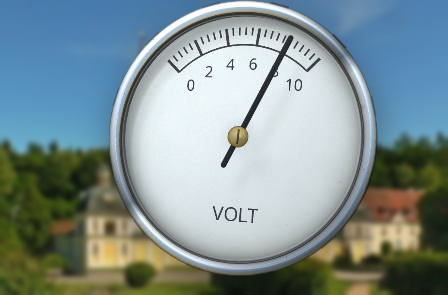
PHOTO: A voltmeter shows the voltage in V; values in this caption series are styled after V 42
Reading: V 8
